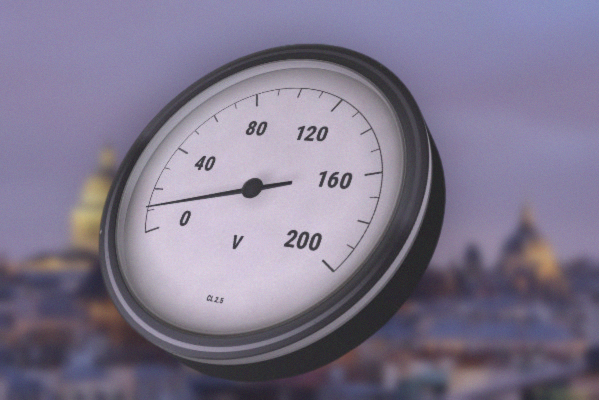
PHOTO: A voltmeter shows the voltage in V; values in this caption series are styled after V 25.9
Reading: V 10
